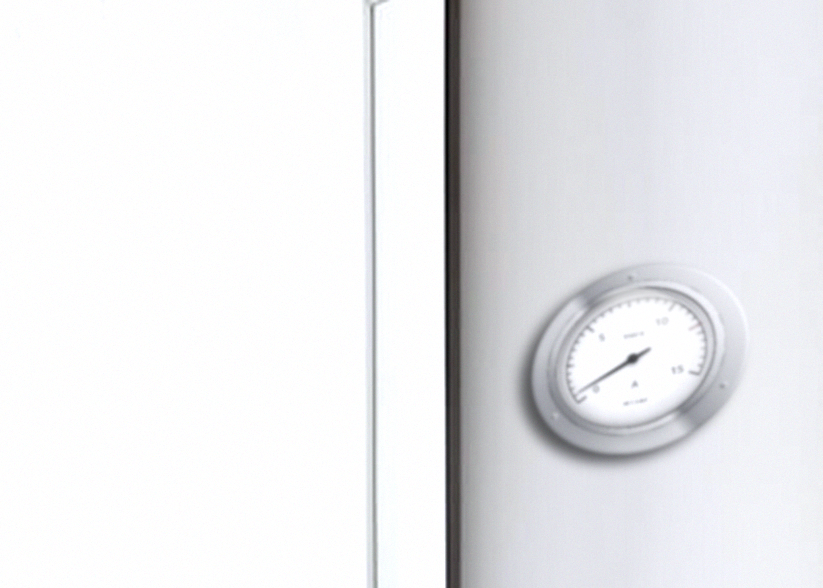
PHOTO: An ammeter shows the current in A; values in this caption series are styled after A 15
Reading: A 0.5
